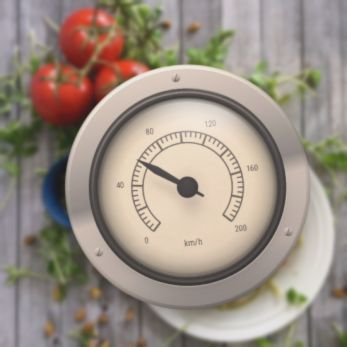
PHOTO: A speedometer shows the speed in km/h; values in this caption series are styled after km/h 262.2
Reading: km/h 60
